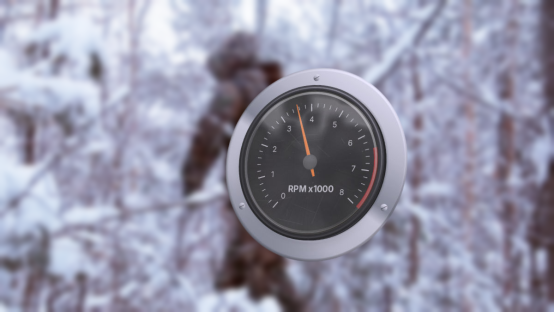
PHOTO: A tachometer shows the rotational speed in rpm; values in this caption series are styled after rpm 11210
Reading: rpm 3600
